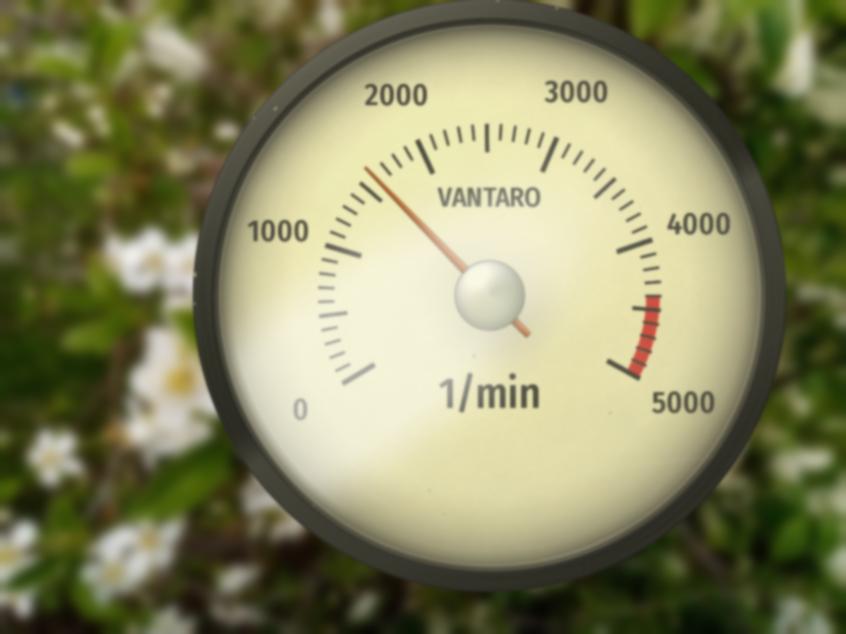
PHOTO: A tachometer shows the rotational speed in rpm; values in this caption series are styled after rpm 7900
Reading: rpm 1600
